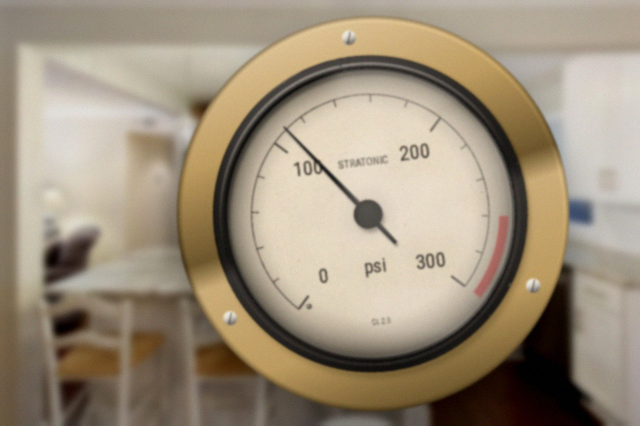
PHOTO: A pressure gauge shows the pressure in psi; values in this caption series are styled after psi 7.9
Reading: psi 110
